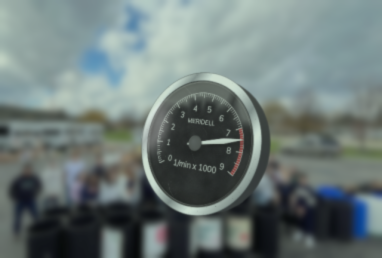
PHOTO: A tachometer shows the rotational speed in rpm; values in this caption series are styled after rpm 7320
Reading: rpm 7500
